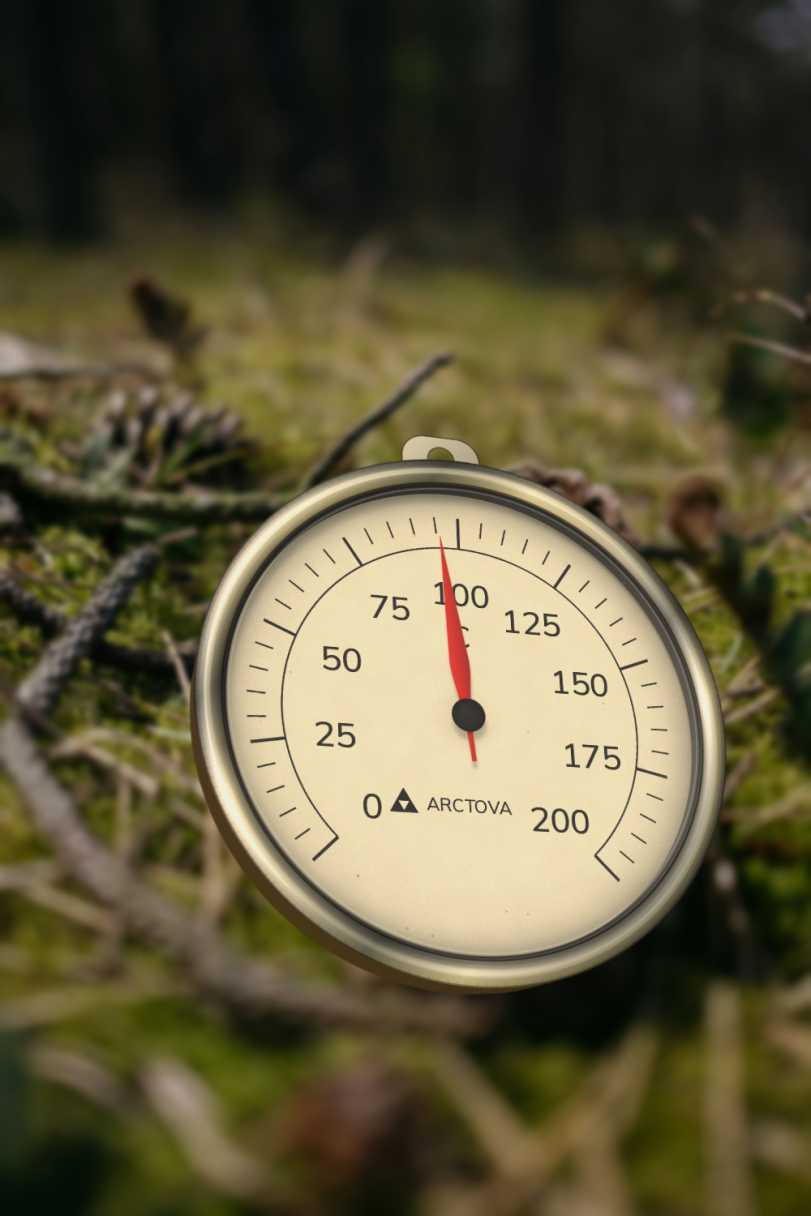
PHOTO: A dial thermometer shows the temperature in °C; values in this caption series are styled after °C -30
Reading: °C 95
